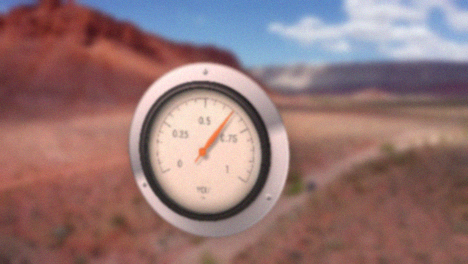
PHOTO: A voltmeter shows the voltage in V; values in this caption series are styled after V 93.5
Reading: V 0.65
